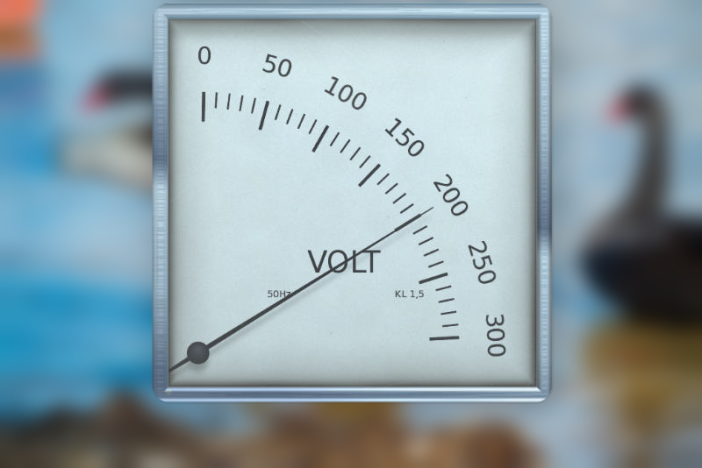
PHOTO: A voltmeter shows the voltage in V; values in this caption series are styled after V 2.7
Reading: V 200
